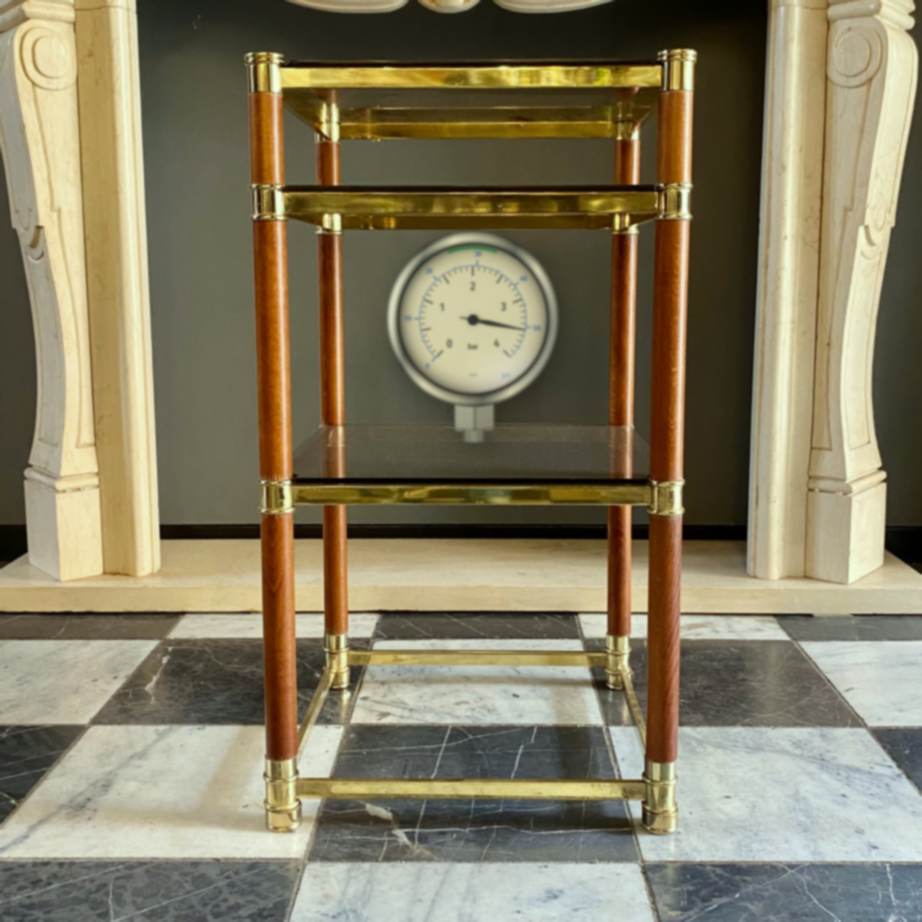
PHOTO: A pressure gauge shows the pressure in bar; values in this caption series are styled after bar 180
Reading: bar 3.5
